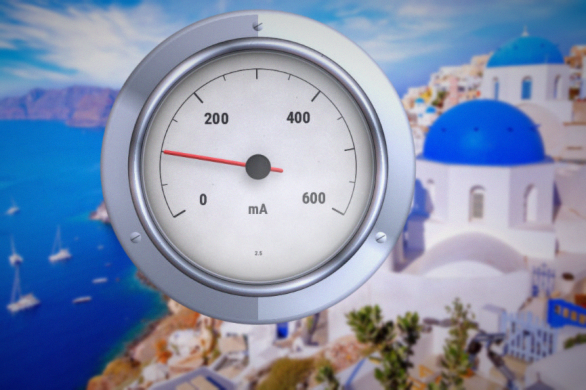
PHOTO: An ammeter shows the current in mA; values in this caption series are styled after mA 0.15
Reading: mA 100
